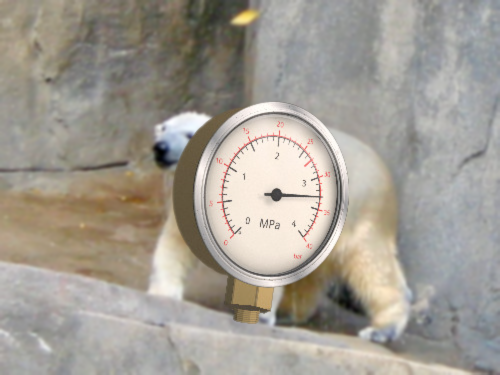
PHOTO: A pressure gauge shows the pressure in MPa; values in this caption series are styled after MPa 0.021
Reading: MPa 3.3
